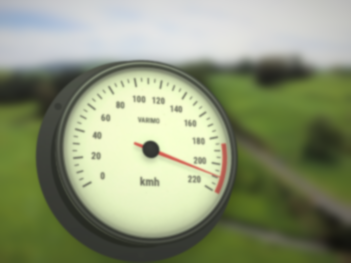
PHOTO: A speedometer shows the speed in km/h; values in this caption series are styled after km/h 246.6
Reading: km/h 210
